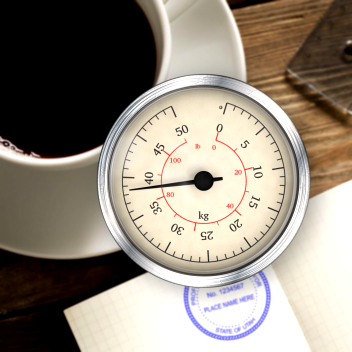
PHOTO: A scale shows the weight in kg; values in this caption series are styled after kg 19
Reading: kg 38.5
